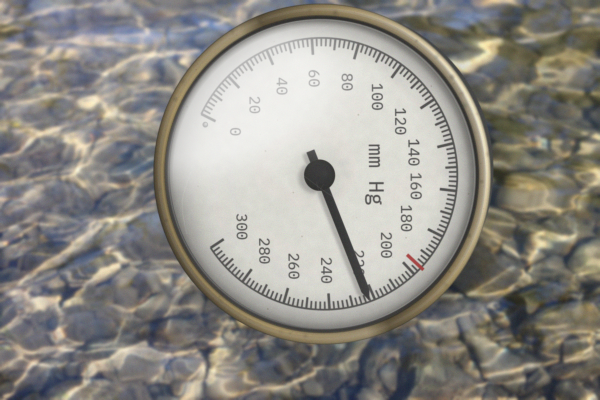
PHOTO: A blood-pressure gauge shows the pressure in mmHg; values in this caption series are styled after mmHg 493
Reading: mmHg 222
